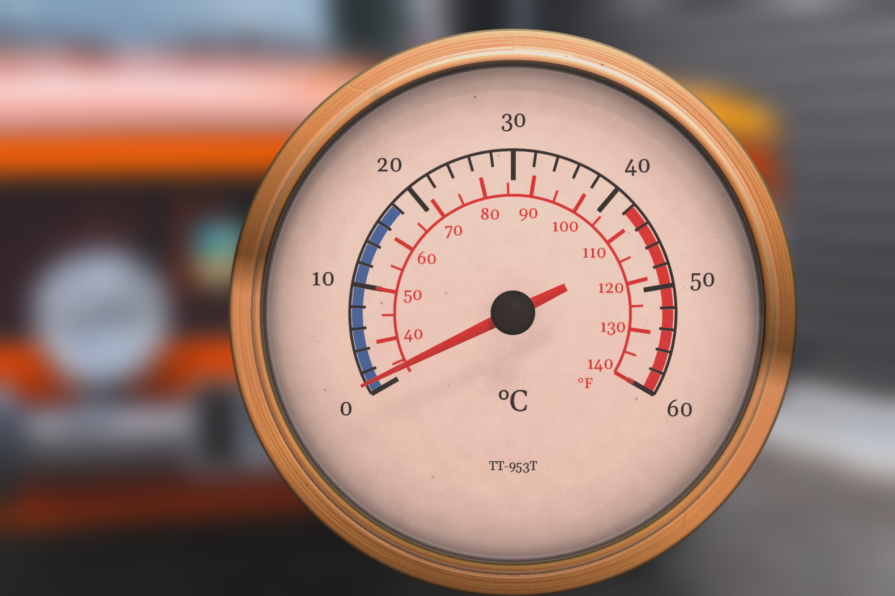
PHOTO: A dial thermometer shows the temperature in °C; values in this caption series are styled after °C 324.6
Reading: °C 1
